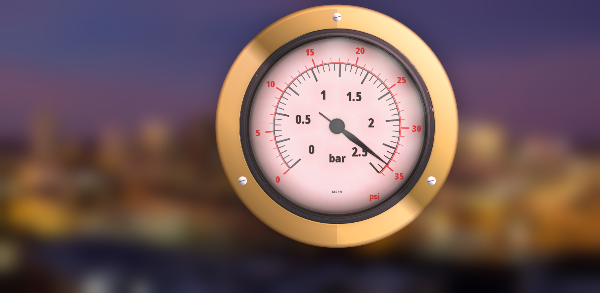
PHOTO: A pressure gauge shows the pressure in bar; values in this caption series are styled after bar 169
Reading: bar 2.4
